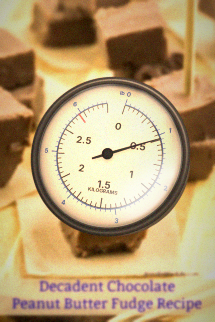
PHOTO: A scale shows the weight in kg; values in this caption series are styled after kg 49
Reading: kg 0.5
